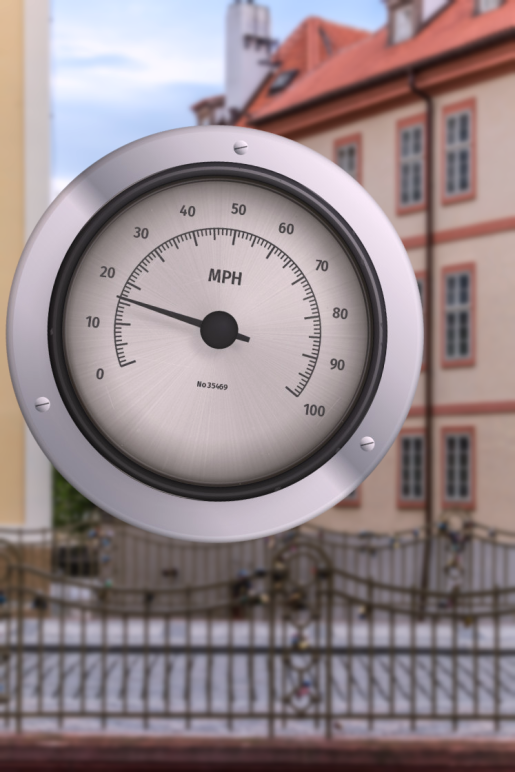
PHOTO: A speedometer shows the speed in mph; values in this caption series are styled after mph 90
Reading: mph 16
